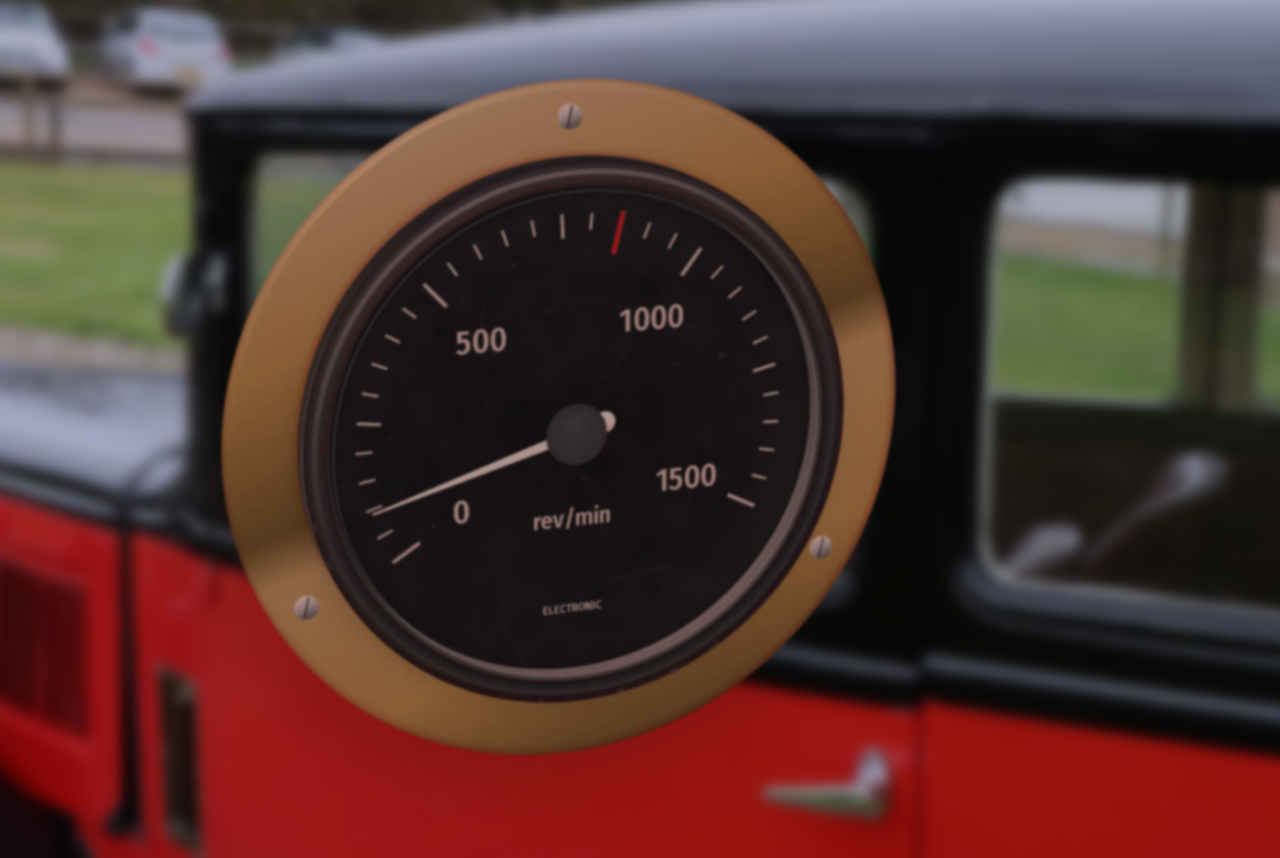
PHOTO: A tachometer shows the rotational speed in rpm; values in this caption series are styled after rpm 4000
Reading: rpm 100
